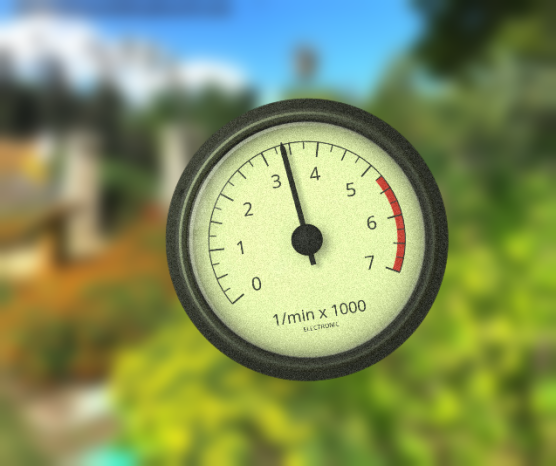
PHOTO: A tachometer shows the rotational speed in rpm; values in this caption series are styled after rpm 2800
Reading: rpm 3375
